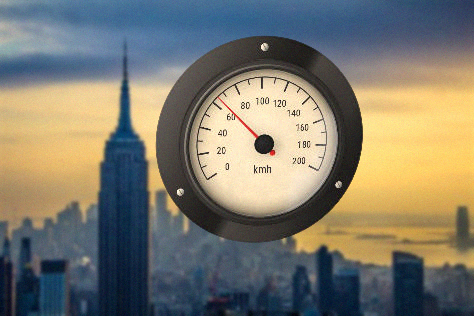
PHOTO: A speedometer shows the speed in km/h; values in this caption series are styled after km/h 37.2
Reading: km/h 65
